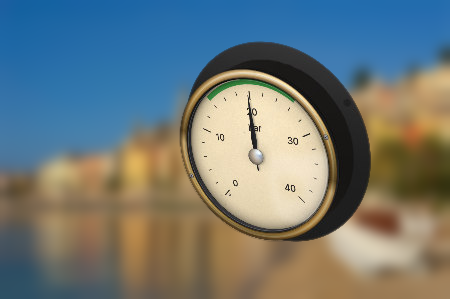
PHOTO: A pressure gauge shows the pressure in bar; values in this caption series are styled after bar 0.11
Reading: bar 20
